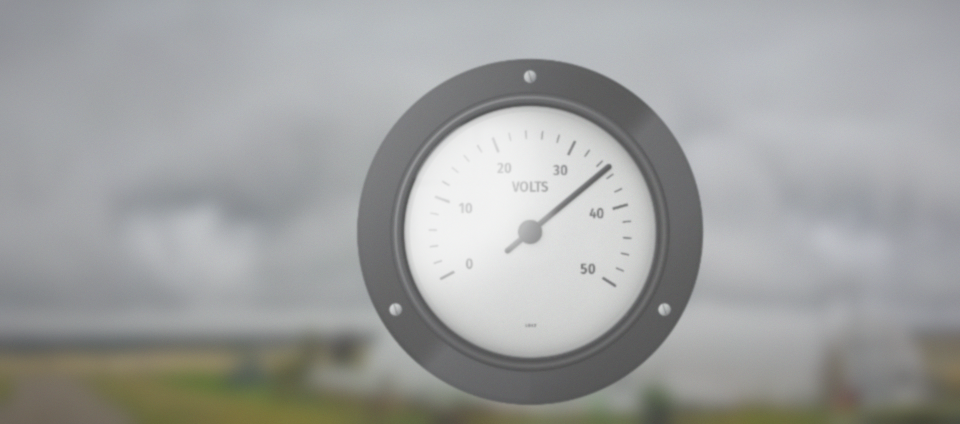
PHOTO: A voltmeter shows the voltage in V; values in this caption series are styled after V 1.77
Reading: V 35
